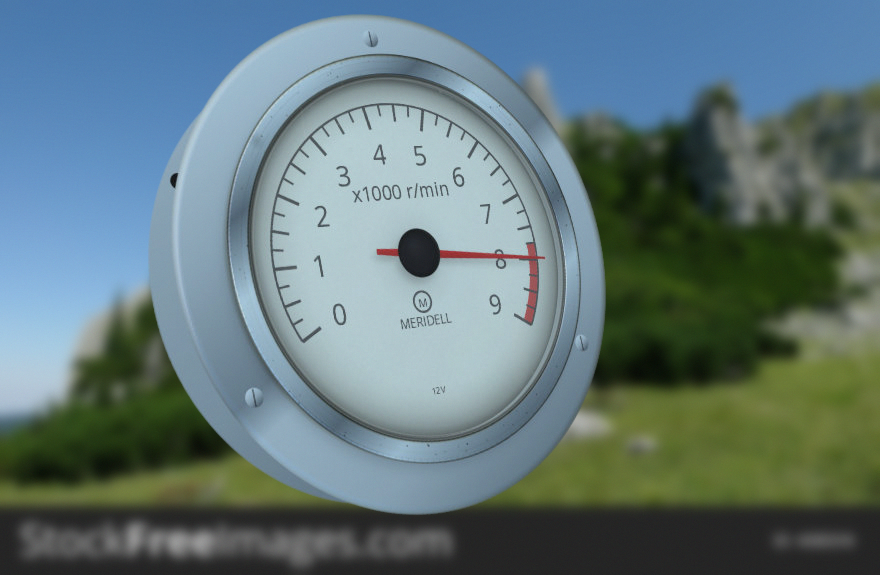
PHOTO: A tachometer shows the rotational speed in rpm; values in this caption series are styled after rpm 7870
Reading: rpm 8000
